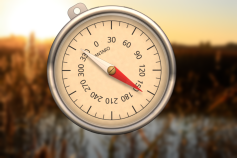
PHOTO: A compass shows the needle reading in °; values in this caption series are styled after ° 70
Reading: ° 155
